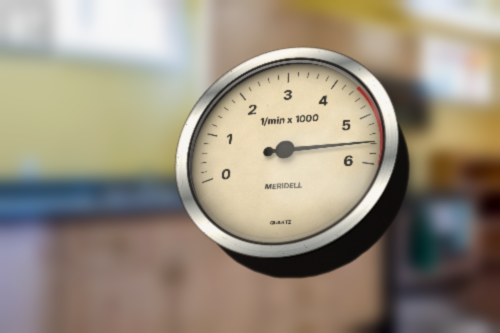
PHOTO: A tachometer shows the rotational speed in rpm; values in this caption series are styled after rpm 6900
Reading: rpm 5600
